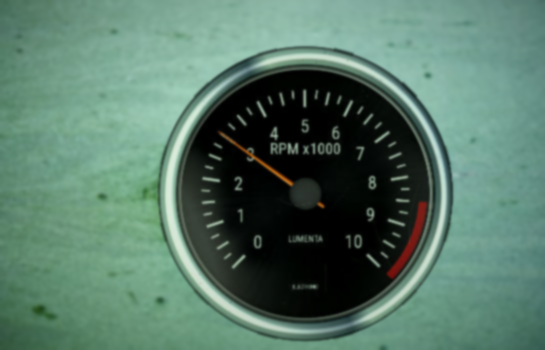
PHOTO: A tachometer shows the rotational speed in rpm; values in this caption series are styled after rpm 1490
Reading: rpm 3000
